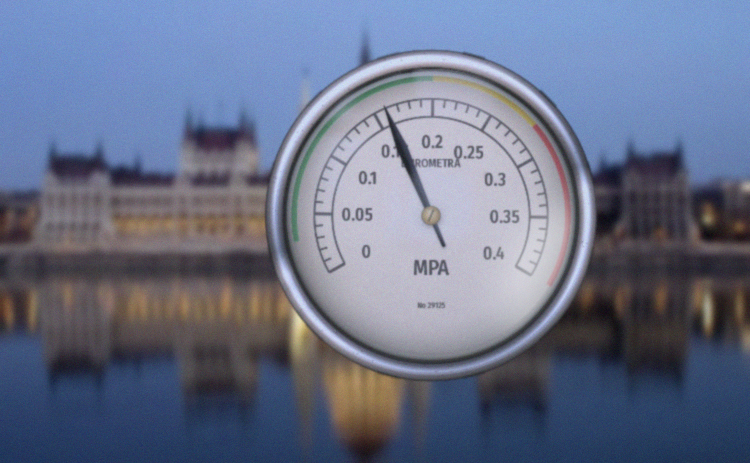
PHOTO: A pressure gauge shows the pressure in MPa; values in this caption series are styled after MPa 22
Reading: MPa 0.16
